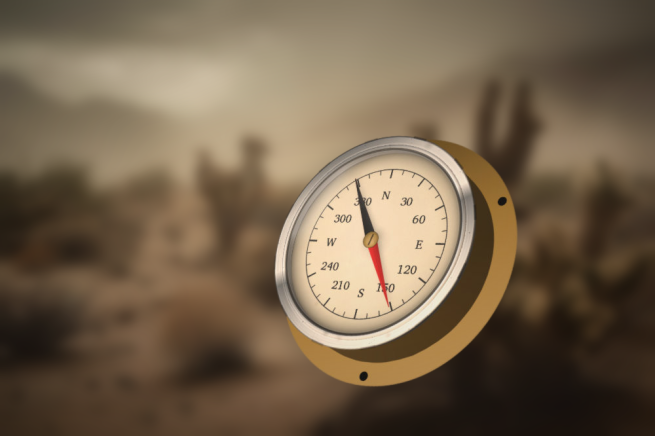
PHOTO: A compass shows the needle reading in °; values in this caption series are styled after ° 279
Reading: ° 150
